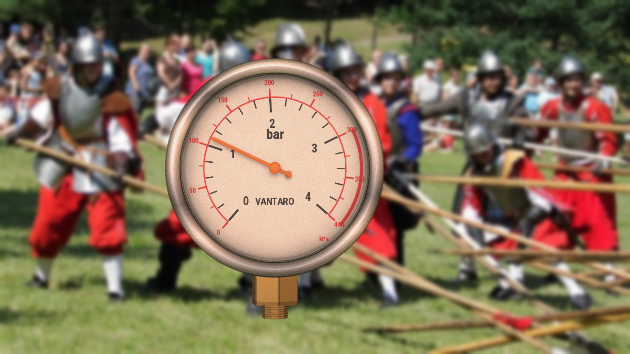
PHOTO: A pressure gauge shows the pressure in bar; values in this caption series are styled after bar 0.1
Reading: bar 1.1
